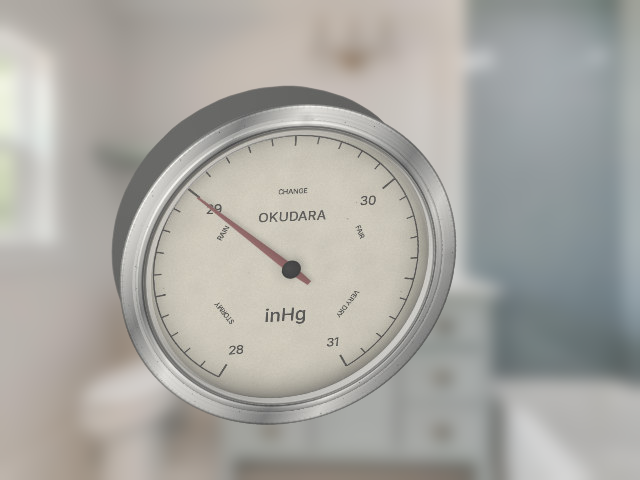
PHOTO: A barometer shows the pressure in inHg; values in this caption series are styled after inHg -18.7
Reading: inHg 29
